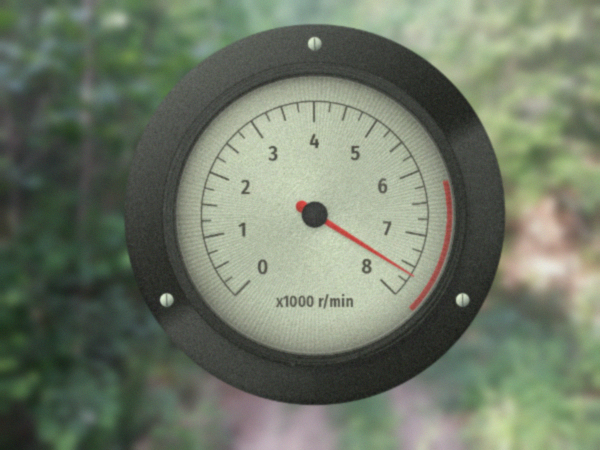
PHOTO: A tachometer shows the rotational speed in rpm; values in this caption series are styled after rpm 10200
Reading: rpm 7625
